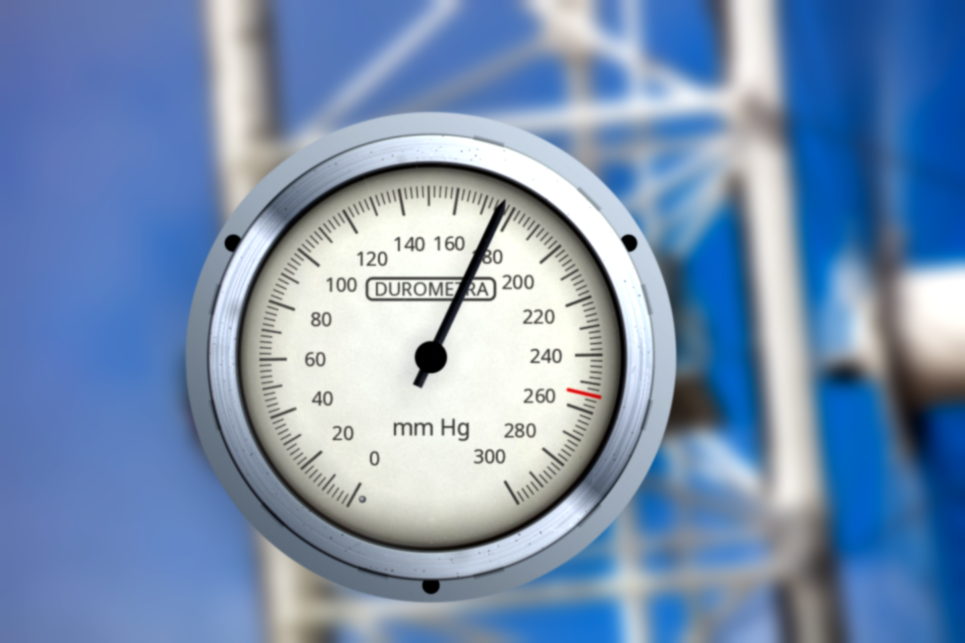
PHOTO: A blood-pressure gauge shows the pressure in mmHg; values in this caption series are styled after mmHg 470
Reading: mmHg 176
